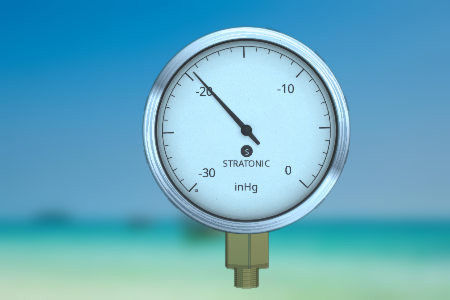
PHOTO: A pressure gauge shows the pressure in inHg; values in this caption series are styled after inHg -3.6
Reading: inHg -19.5
